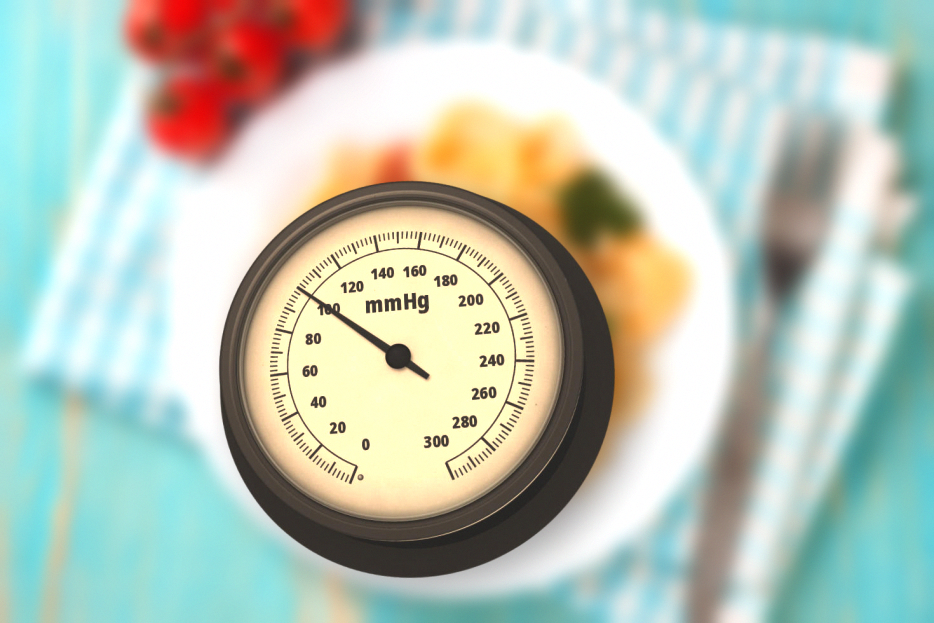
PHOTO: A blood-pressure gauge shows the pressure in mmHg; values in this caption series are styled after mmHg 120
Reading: mmHg 100
